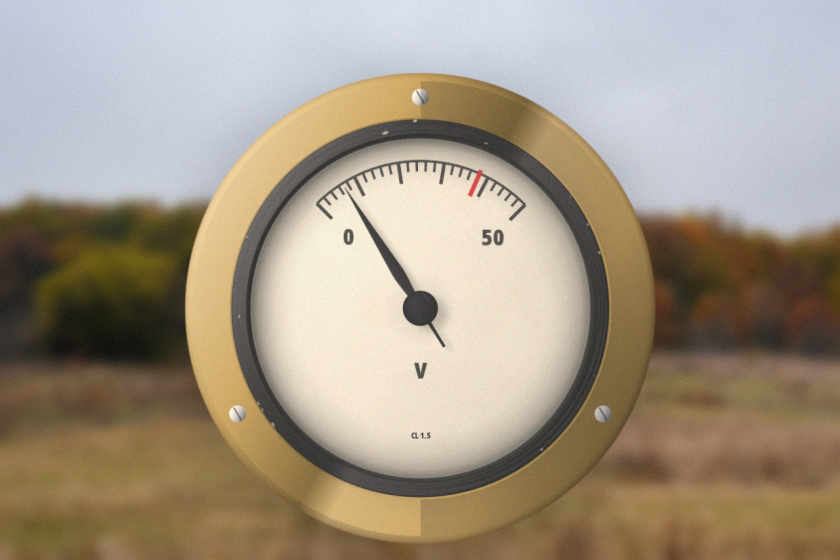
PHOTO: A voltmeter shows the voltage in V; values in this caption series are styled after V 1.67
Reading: V 7
